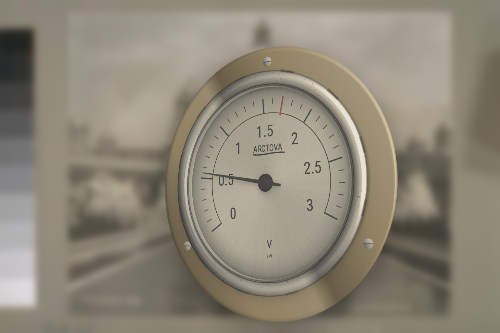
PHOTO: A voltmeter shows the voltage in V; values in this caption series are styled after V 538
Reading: V 0.55
